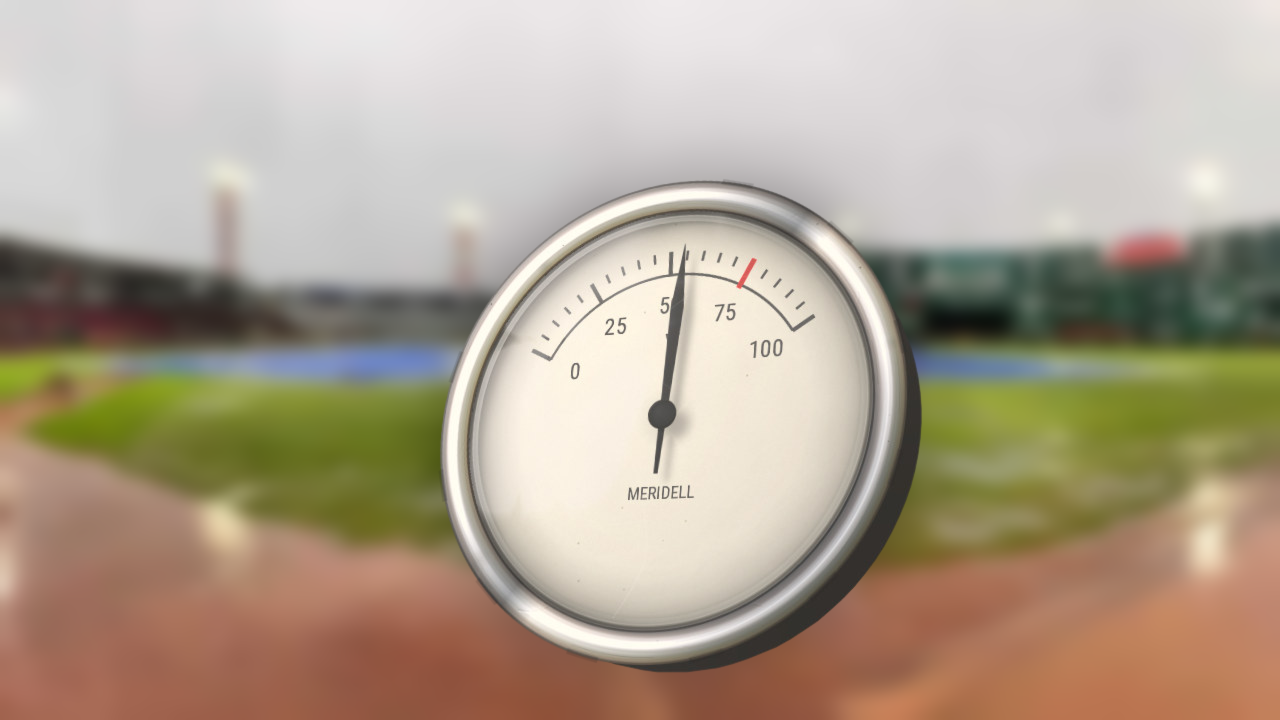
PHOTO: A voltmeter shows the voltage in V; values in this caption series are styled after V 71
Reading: V 55
